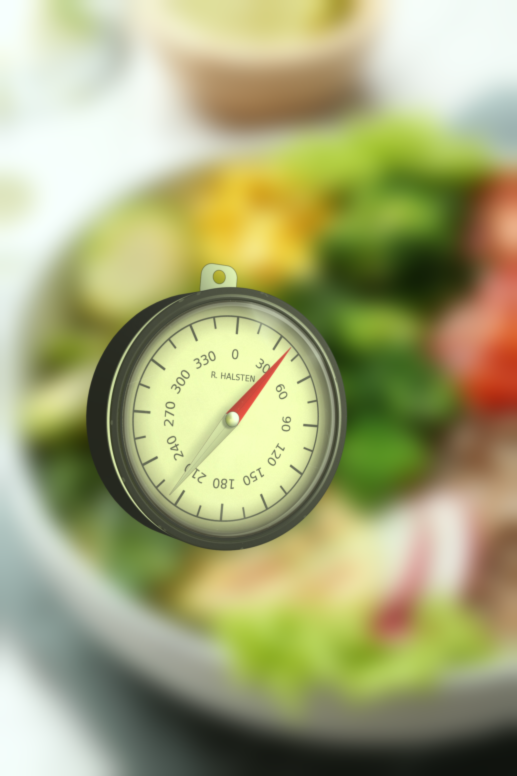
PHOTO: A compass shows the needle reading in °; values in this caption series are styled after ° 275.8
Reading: ° 37.5
